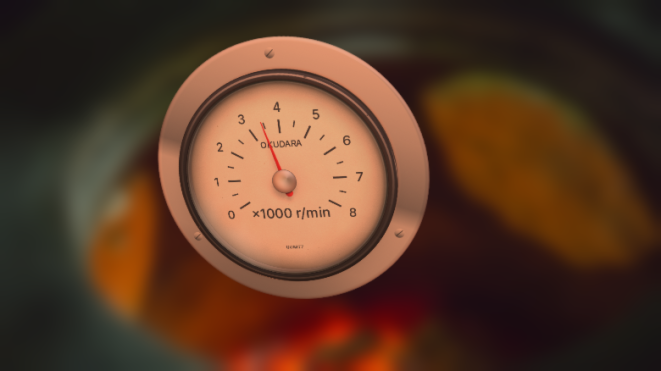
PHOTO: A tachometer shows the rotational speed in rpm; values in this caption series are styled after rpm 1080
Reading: rpm 3500
